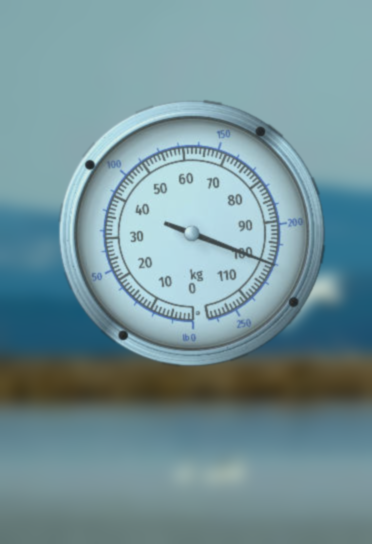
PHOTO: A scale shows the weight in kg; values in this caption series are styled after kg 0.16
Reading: kg 100
